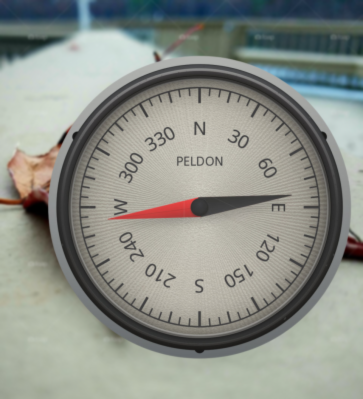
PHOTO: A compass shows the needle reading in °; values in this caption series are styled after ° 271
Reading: ° 262.5
